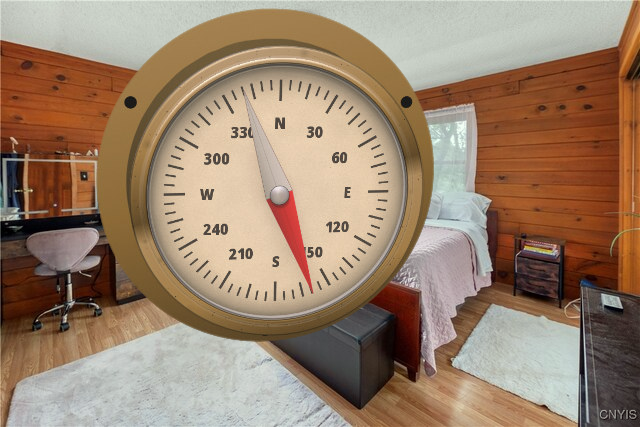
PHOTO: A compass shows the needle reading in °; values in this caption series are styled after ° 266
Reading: ° 160
